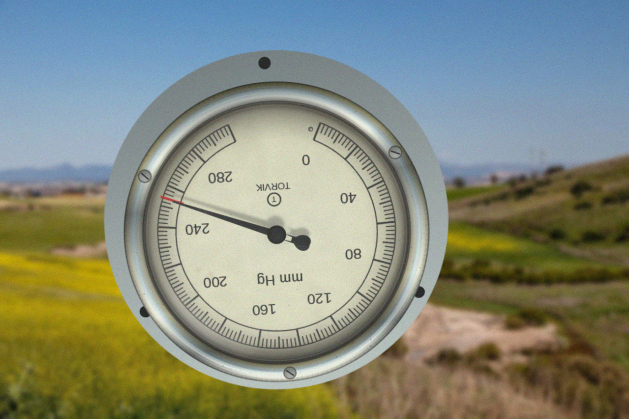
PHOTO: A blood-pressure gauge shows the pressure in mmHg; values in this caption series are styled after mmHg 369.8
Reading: mmHg 254
